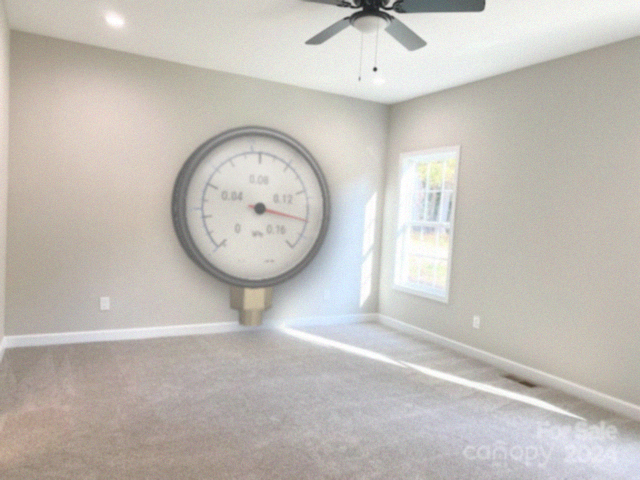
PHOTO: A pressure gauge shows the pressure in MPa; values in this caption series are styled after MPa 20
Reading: MPa 0.14
